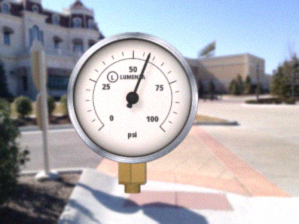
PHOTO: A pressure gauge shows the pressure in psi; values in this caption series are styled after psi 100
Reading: psi 57.5
